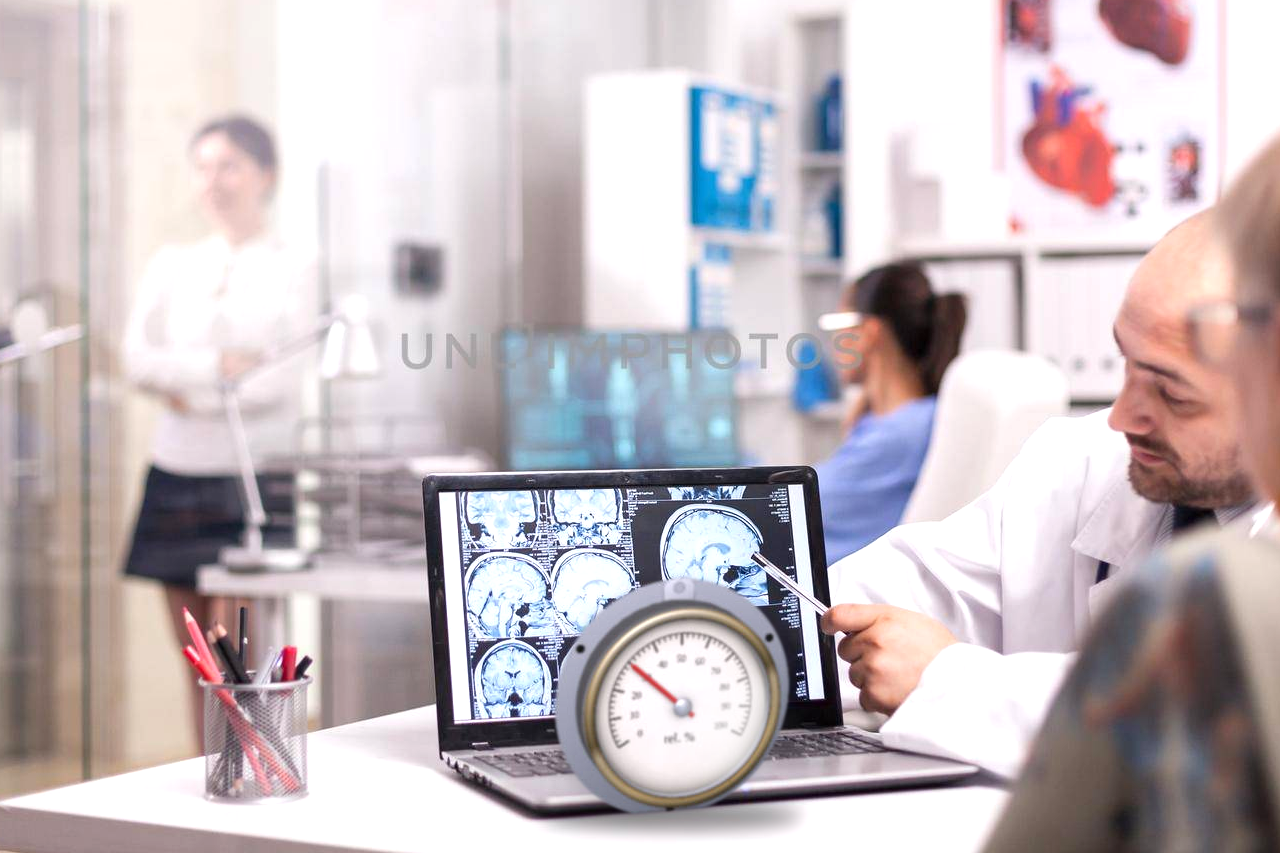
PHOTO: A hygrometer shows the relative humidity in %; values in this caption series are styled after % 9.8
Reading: % 30
